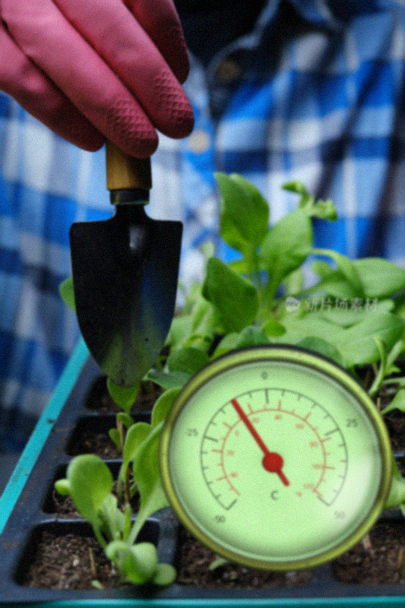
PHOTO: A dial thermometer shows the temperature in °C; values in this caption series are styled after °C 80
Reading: °C -10
